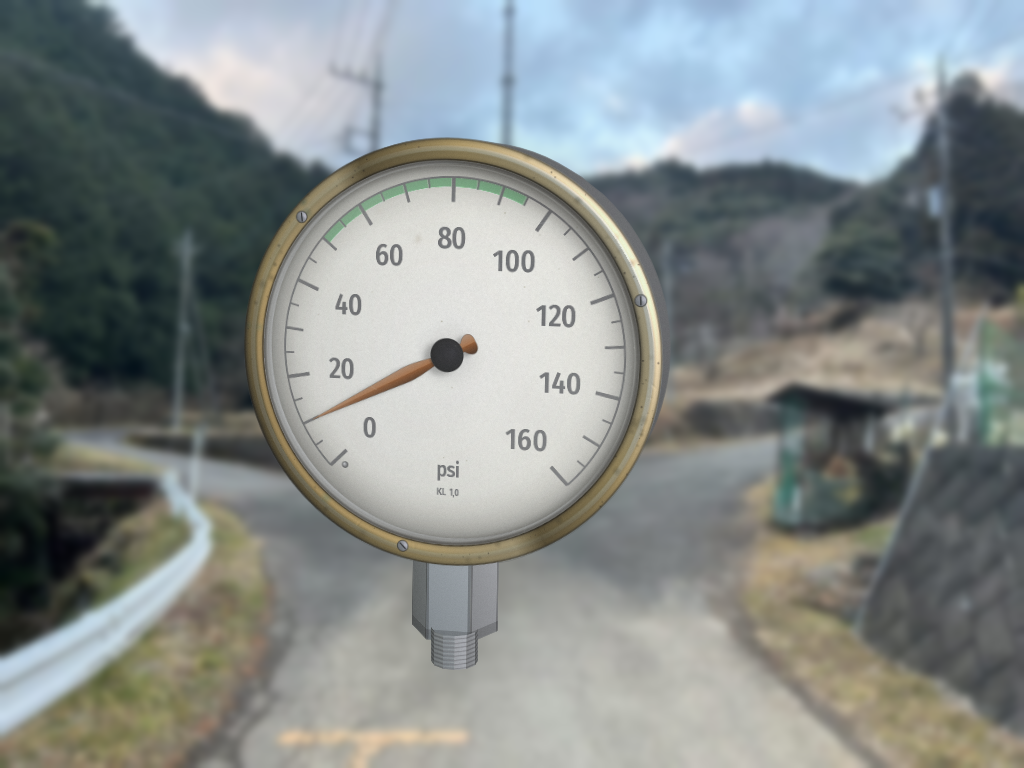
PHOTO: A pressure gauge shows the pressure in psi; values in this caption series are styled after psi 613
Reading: psi 10
